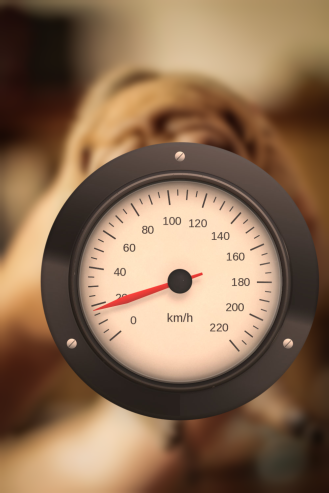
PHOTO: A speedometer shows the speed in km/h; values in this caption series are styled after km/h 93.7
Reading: km/h 17.5
